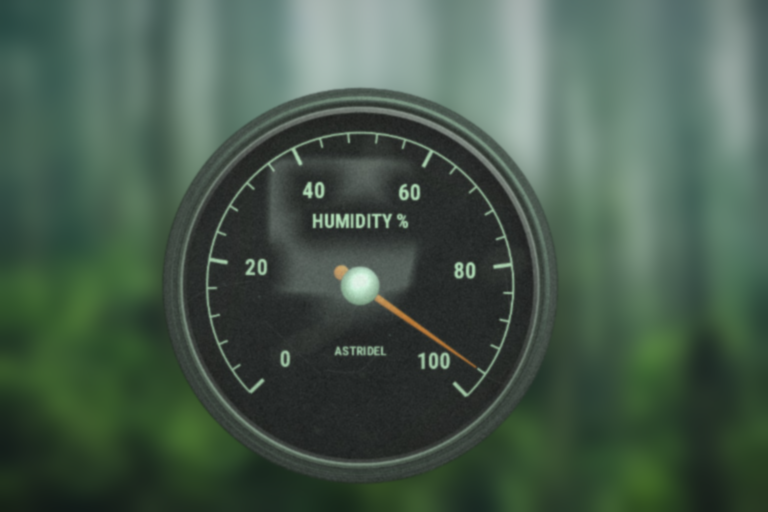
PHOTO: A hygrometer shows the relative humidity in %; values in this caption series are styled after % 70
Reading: % 96
